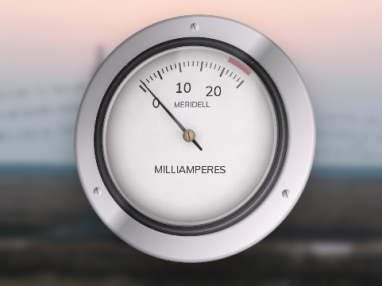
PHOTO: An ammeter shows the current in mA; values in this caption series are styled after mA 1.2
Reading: mA 1
